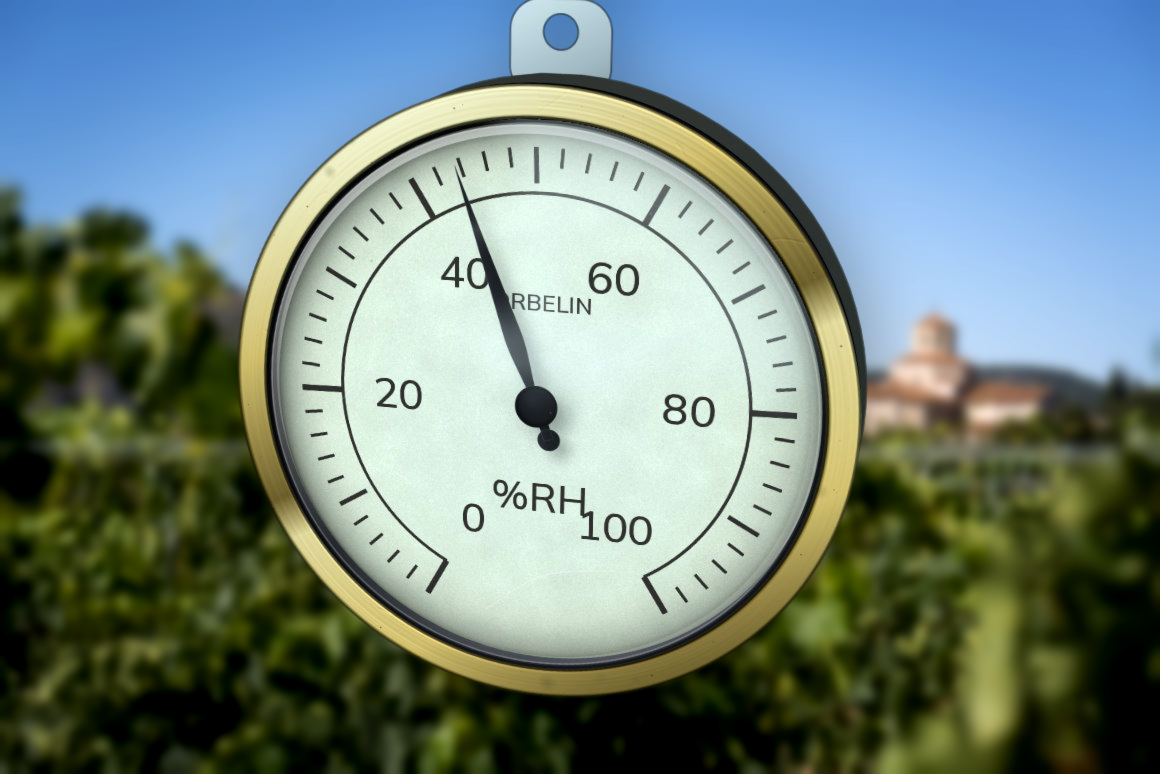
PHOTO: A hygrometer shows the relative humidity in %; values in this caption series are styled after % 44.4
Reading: % 44
